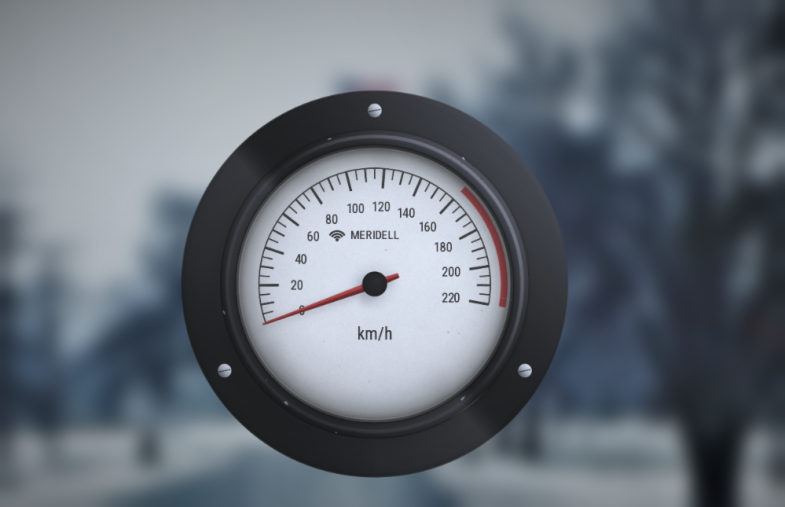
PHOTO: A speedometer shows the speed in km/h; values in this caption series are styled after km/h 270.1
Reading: km/h 0
